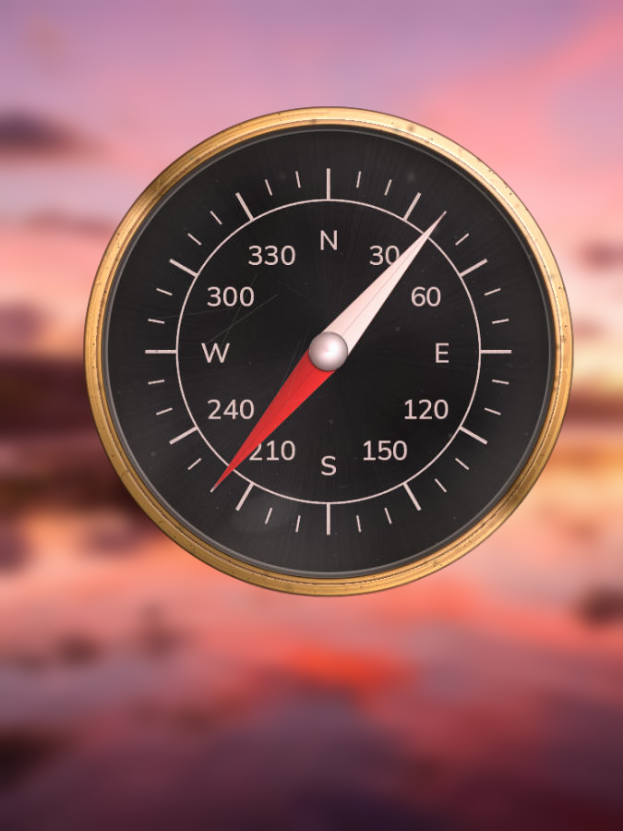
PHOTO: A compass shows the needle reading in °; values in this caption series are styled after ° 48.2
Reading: ° 220
